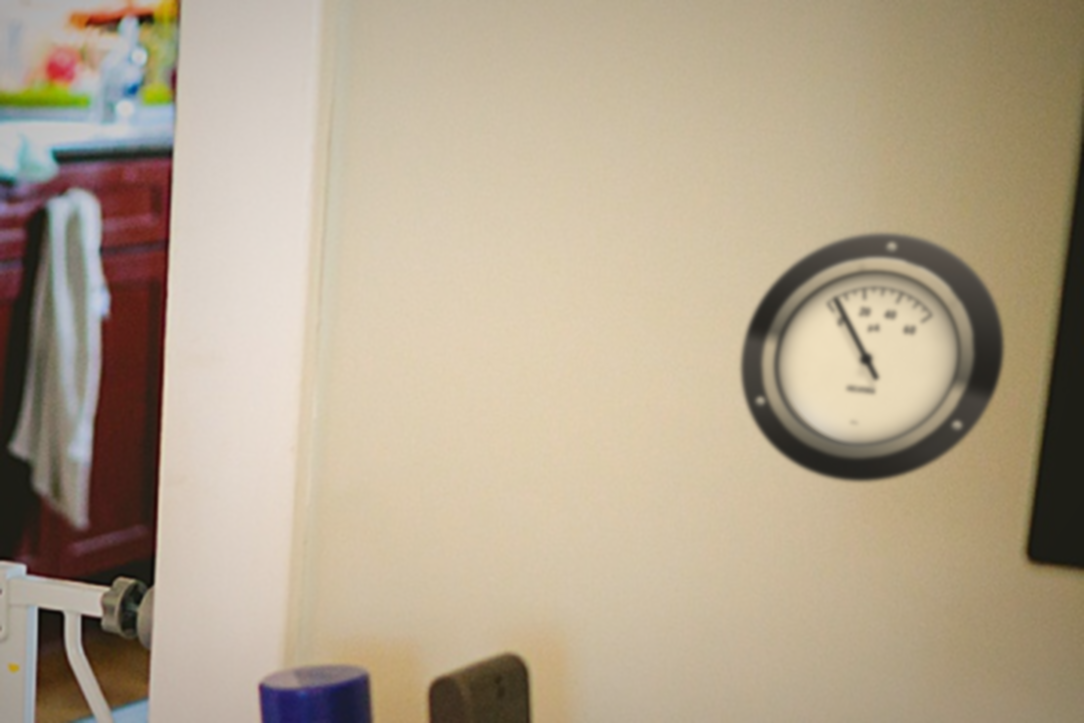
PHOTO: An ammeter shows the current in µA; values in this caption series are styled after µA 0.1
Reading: µA 5
